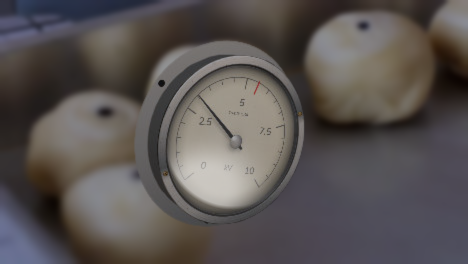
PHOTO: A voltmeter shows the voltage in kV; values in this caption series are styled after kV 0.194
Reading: kV 3
